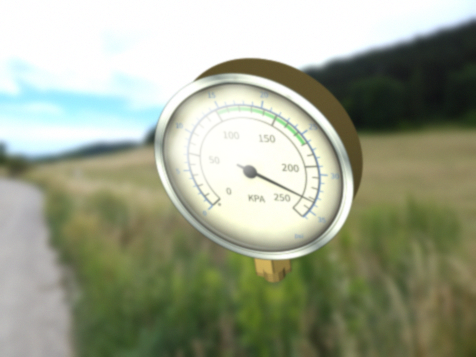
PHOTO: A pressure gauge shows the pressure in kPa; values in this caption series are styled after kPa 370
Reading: kPa 230
